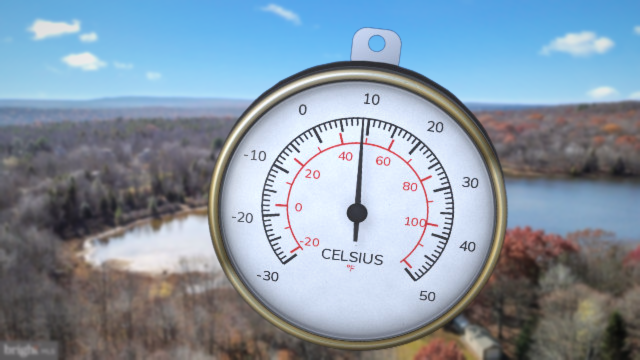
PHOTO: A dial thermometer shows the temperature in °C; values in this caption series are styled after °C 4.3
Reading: °C 9
